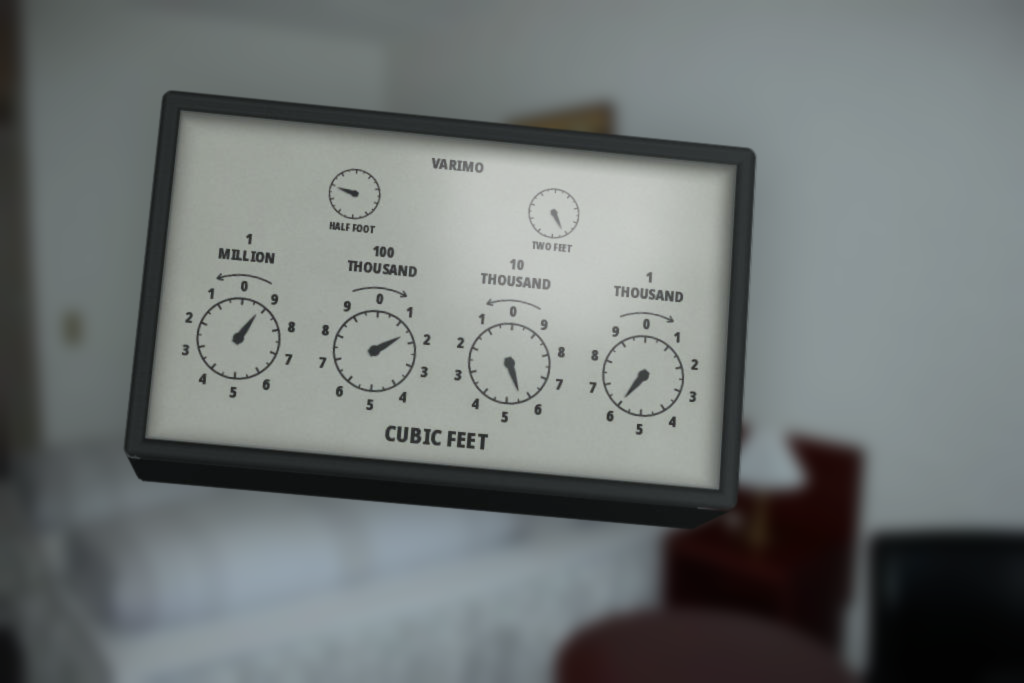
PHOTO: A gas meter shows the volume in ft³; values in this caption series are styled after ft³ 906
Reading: ft³ 915600
